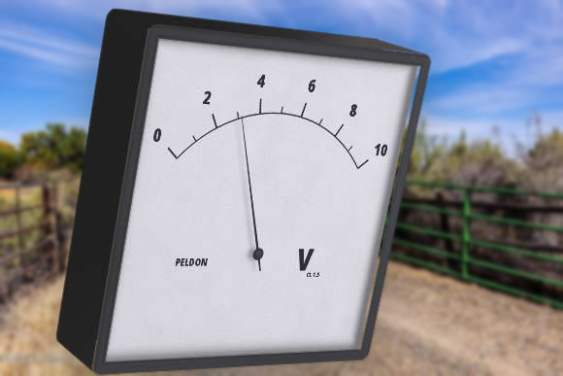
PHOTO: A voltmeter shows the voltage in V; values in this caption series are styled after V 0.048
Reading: V 3
